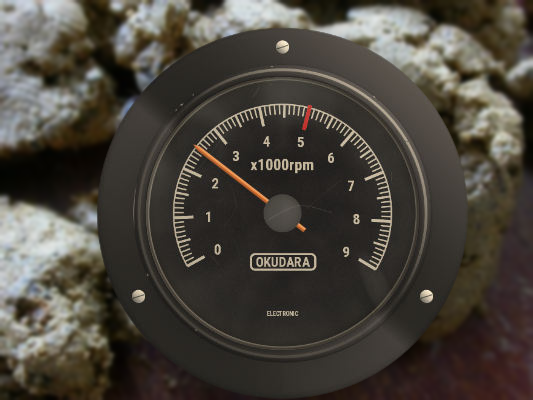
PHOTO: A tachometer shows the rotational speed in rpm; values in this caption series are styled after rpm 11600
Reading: rpm 2500
